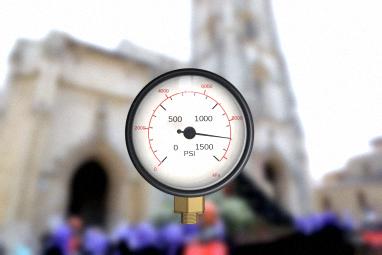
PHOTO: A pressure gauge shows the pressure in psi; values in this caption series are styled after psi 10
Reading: psi 1300
